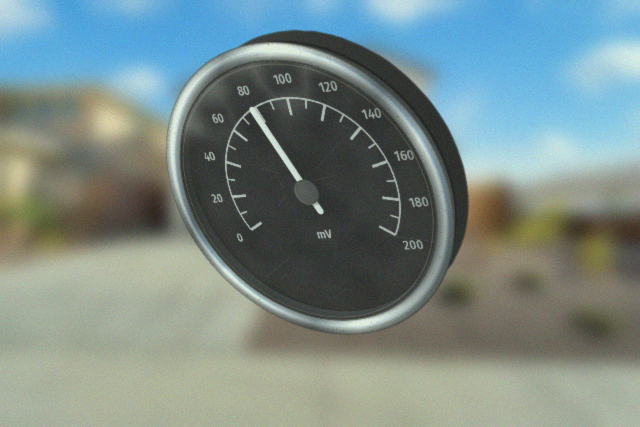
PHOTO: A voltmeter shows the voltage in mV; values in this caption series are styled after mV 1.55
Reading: mV 80
